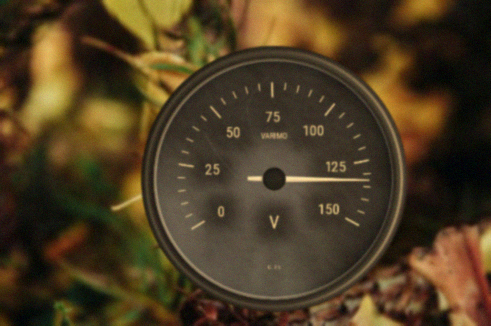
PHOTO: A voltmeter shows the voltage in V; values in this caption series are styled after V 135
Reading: V 132.5
